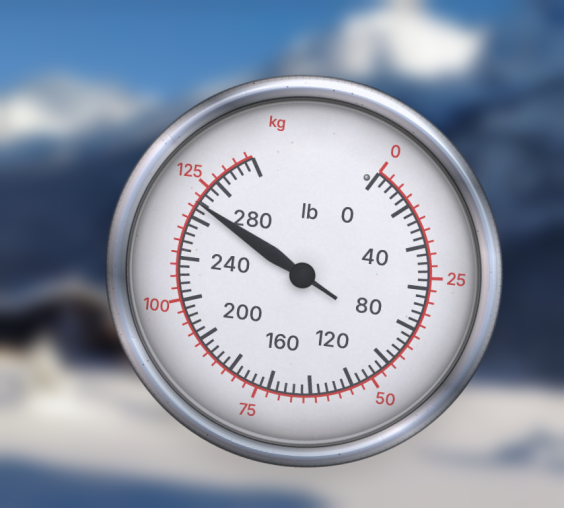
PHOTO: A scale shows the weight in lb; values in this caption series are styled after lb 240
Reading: lb 268
